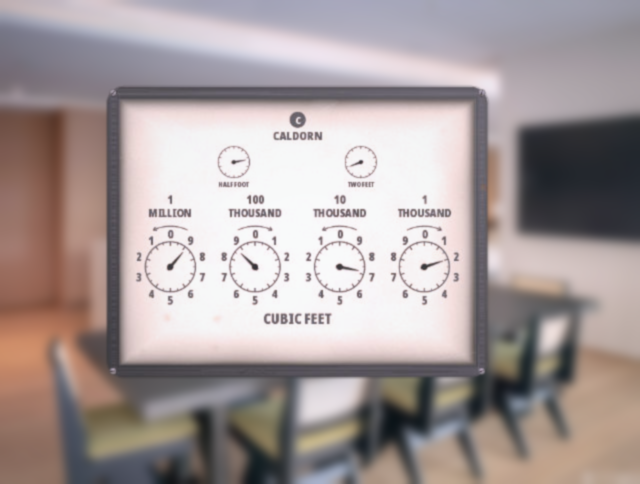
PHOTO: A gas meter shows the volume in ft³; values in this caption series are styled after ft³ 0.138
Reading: ft³ 887200
